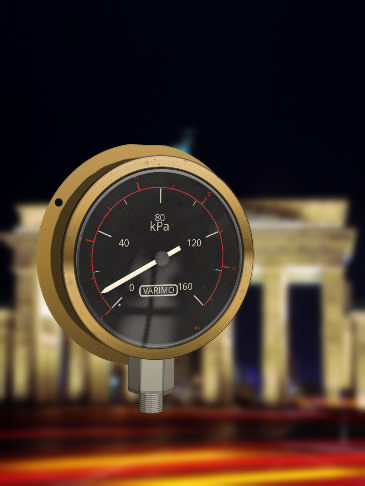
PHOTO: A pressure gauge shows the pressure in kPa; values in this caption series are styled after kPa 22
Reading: kPa 10
